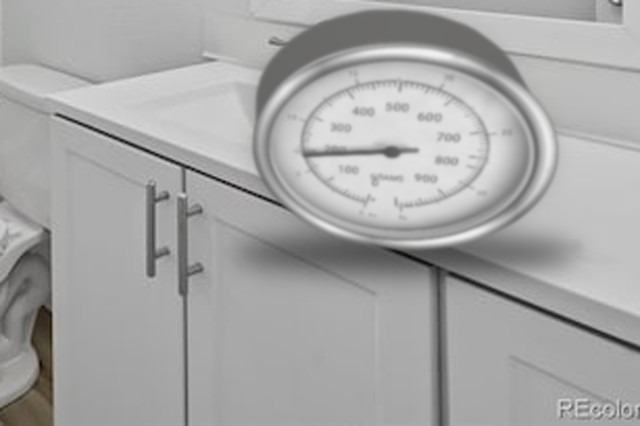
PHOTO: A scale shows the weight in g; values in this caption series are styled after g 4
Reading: g 200
